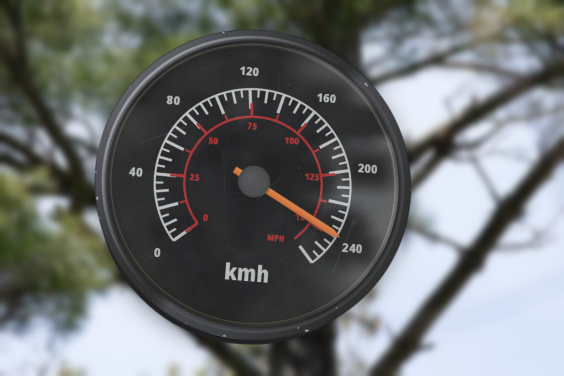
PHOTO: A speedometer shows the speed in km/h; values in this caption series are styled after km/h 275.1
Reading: km/h 240
